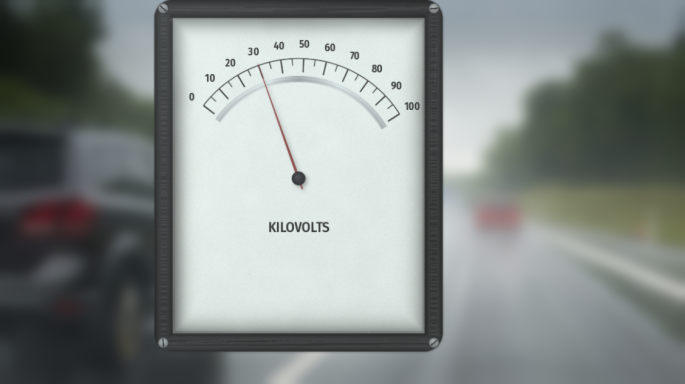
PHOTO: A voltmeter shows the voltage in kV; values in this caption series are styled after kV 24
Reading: kV 30
